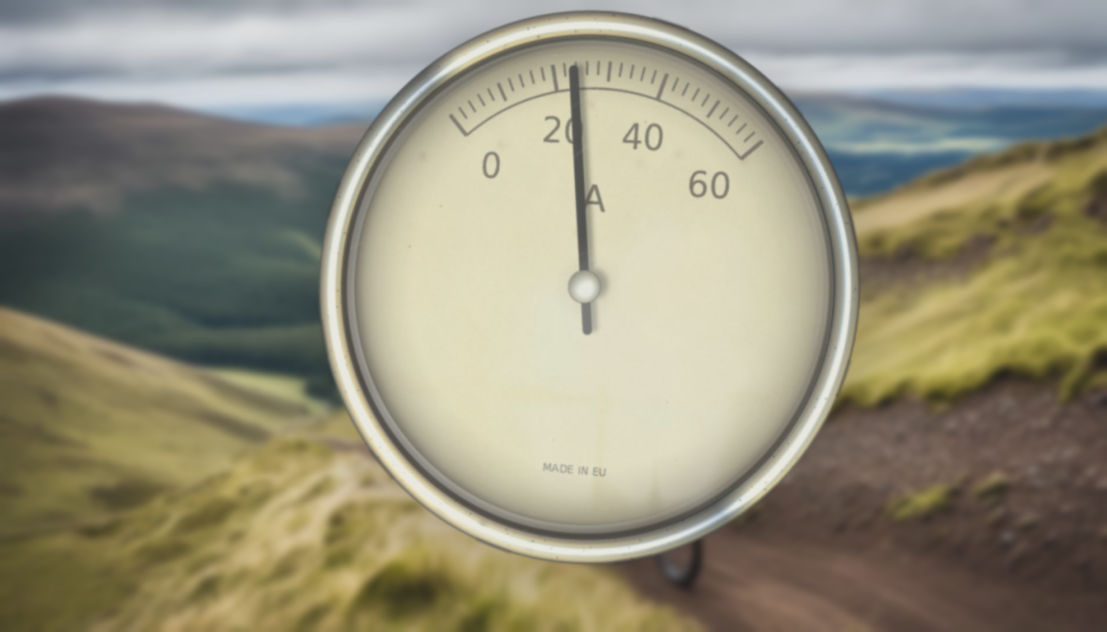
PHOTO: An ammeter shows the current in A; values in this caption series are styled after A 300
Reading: A 24
